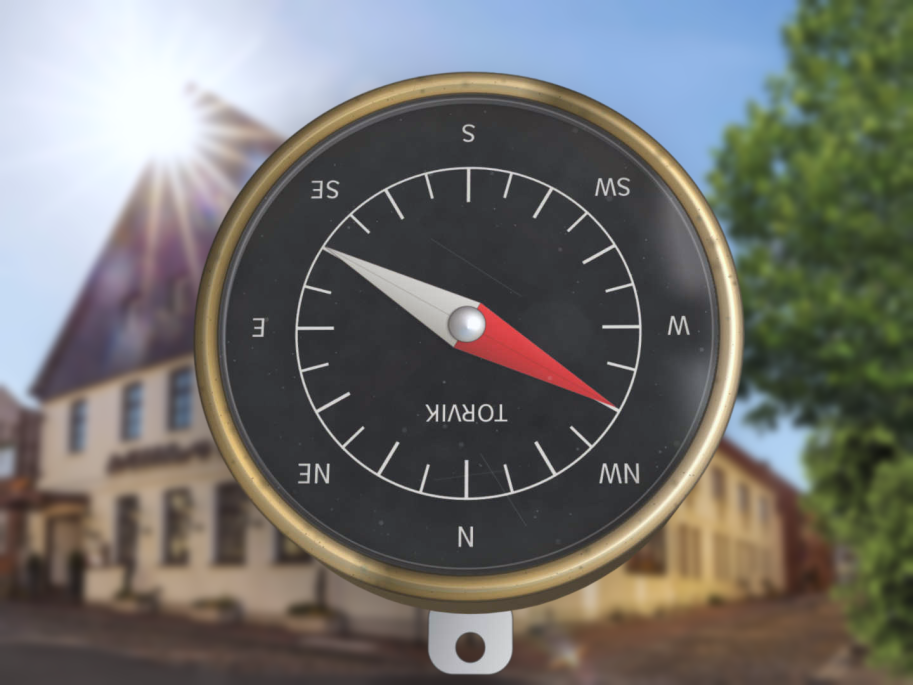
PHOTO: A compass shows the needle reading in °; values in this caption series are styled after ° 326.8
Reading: ° 300
